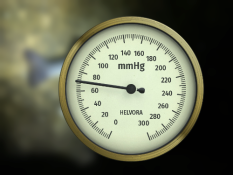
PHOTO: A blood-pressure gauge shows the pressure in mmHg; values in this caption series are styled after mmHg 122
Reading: mmHg 70
